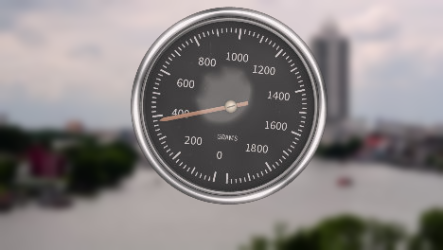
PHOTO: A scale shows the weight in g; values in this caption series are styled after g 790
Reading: g 380
